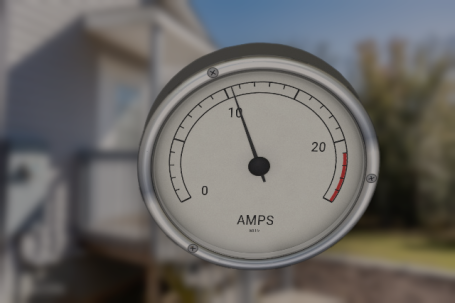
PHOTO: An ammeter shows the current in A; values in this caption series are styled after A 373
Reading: A 10.5
